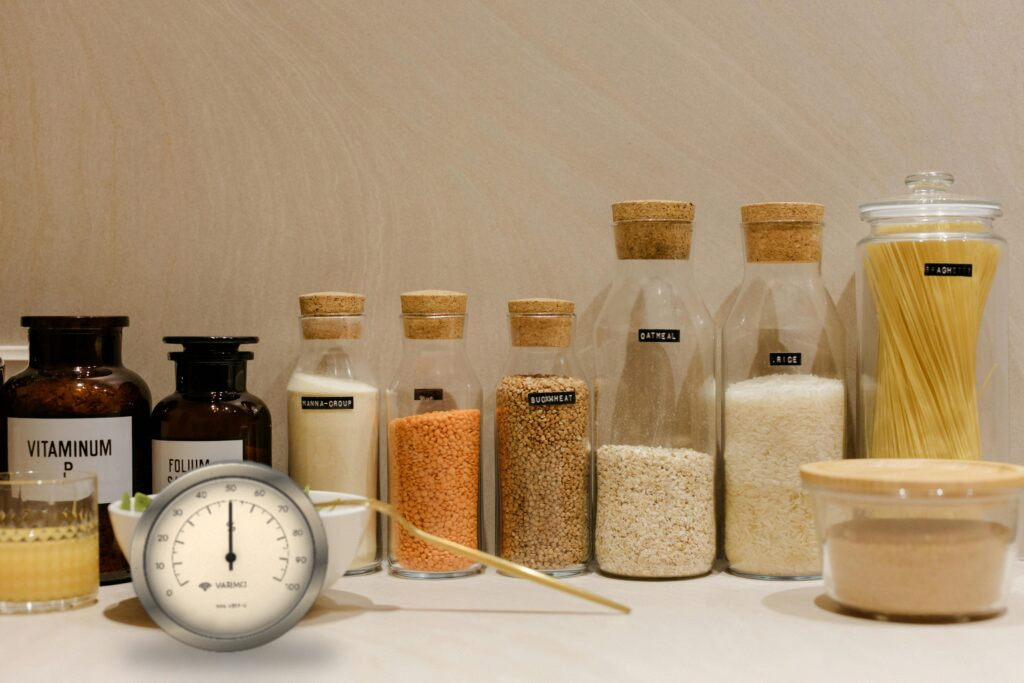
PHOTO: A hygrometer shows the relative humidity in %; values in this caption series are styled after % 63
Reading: % 50
